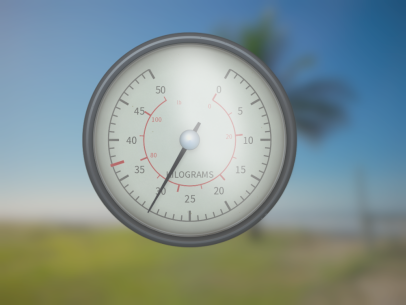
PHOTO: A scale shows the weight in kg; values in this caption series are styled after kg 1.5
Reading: kg 30
